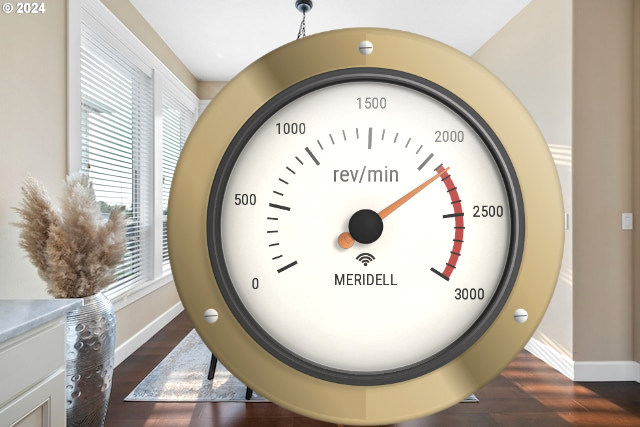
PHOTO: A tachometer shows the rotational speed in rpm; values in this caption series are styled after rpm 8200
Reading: rpm 2150
